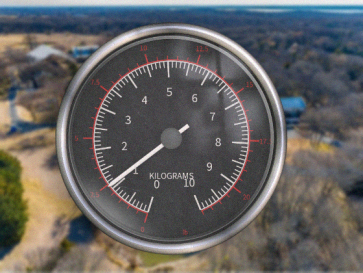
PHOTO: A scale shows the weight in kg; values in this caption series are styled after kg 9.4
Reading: kg 1.1
